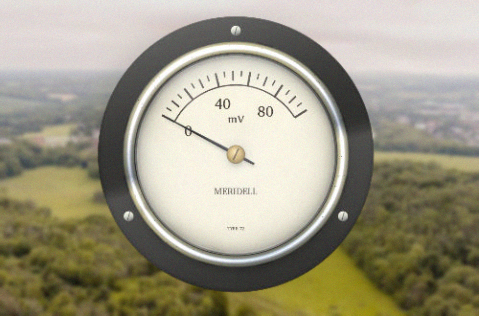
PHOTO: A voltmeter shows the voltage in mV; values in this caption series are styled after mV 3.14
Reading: mV 0
